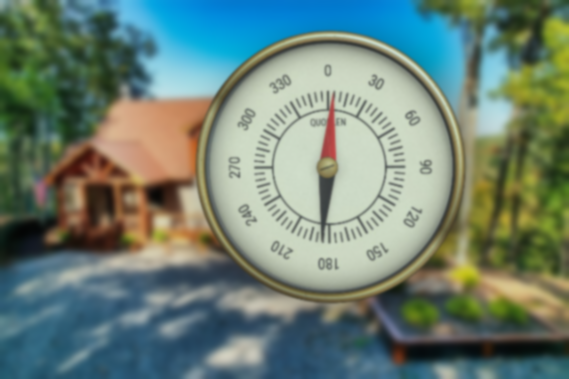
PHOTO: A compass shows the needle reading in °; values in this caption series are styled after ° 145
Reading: ° 5
